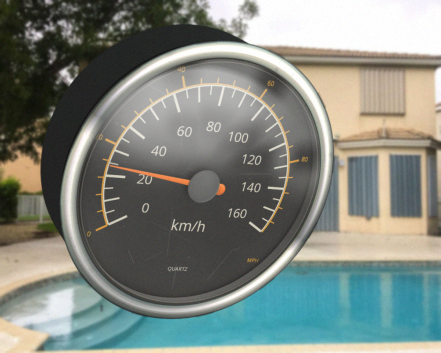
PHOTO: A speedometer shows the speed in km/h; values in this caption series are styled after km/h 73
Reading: km/h 25
